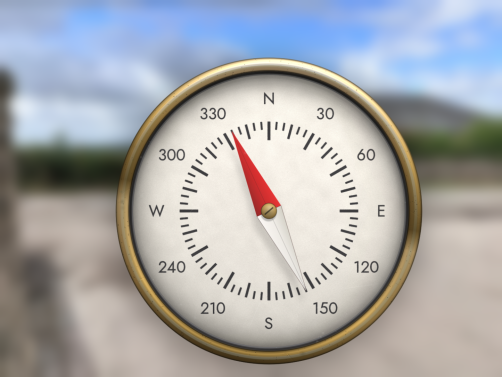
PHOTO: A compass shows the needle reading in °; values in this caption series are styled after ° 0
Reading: ° 335
